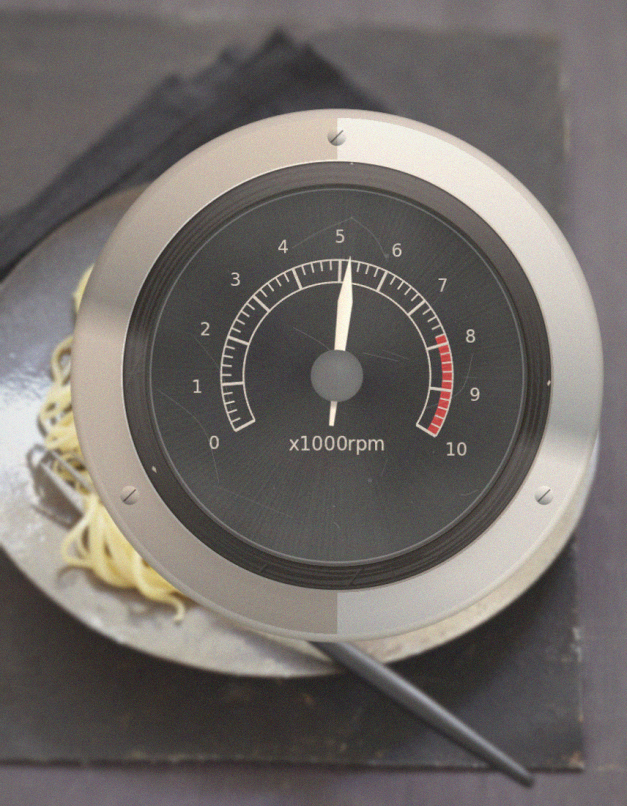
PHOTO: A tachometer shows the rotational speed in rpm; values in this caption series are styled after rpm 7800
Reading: rpm 5200
